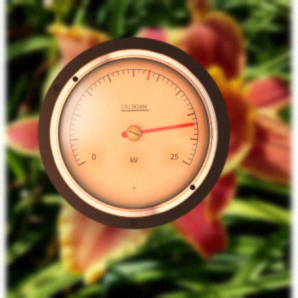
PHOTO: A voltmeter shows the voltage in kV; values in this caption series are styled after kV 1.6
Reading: kV 21
